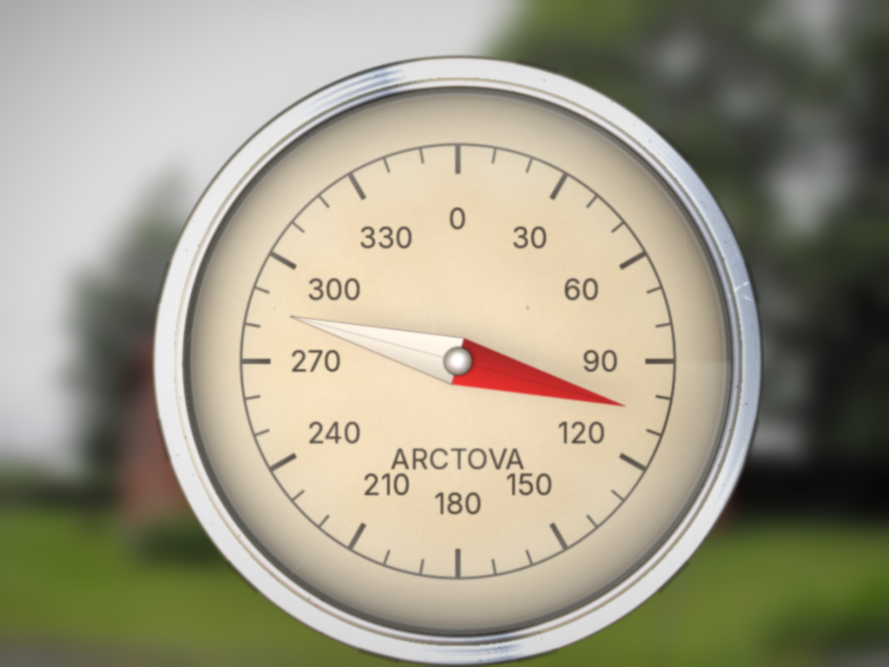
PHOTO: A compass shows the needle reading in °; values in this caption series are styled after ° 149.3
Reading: ° 105
